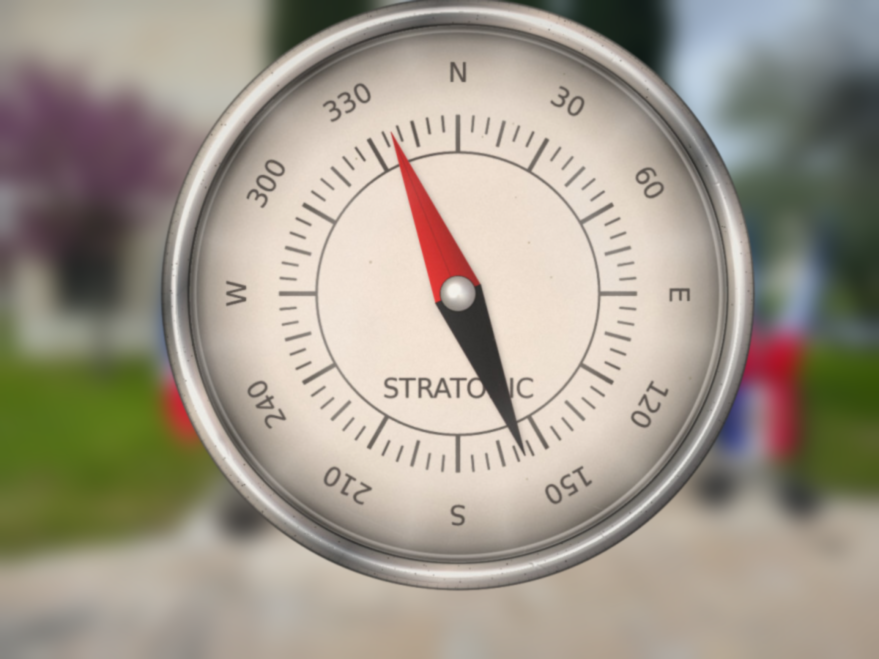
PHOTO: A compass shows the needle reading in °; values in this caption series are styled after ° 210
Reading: ° 337.5
